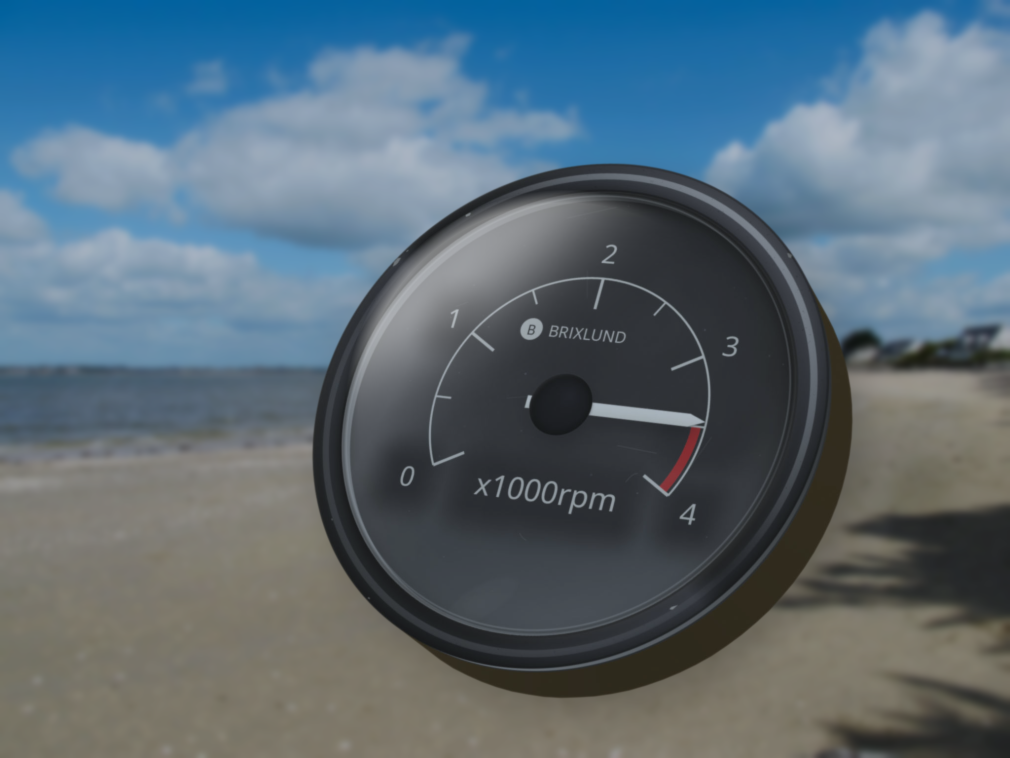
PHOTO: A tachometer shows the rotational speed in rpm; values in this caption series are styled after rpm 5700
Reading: rpm 3500
